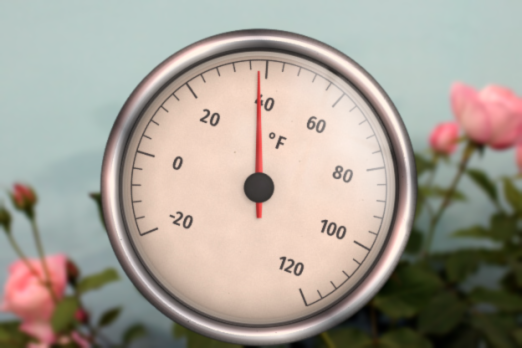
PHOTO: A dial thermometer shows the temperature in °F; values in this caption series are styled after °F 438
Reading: °F 38
